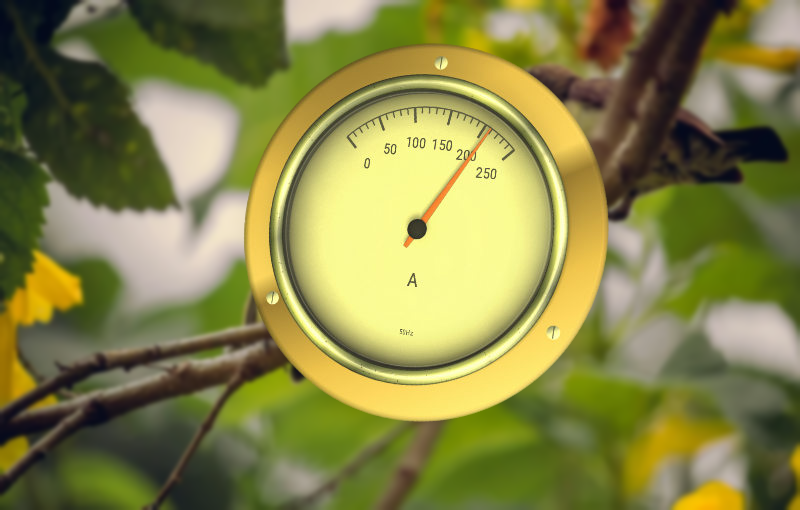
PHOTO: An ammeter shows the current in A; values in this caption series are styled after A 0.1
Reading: A 210
